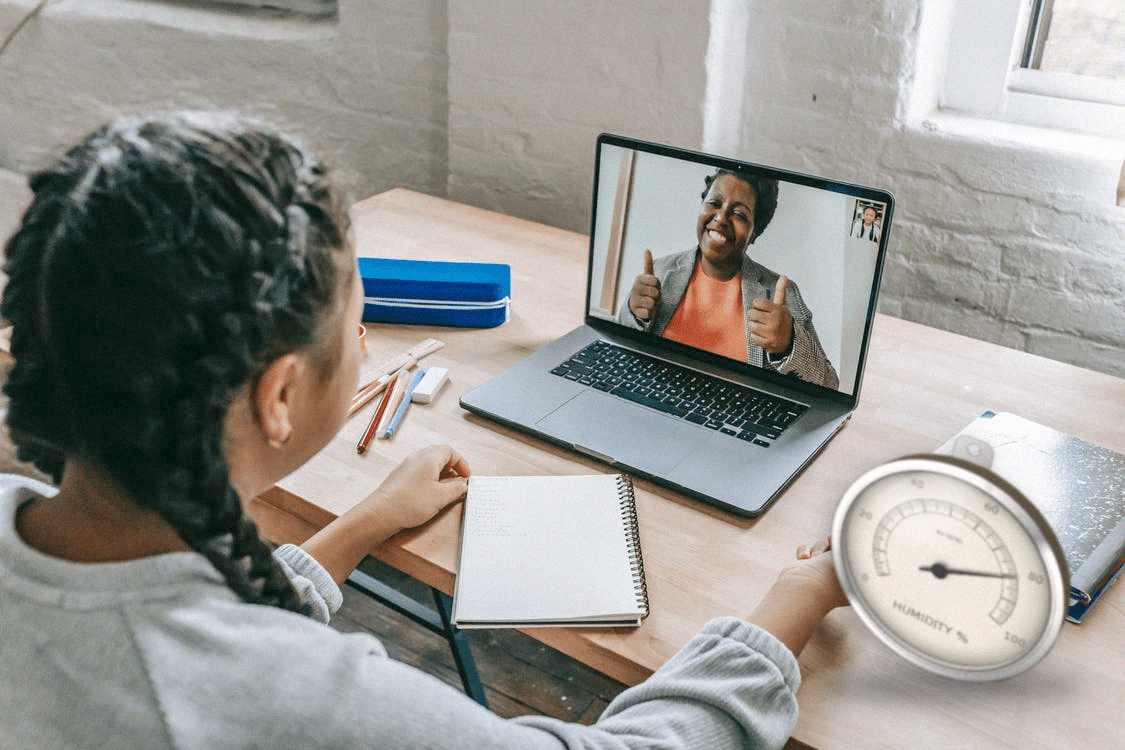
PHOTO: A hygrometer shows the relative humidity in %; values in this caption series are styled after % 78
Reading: % 80
